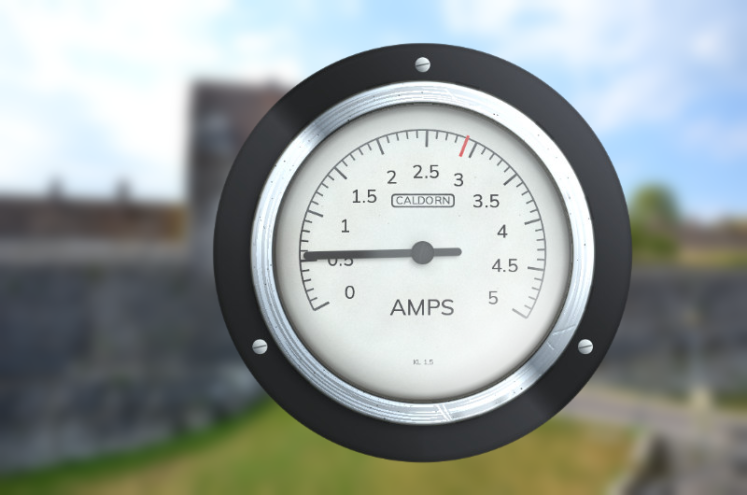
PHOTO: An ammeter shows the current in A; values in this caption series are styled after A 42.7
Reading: A 0.55
